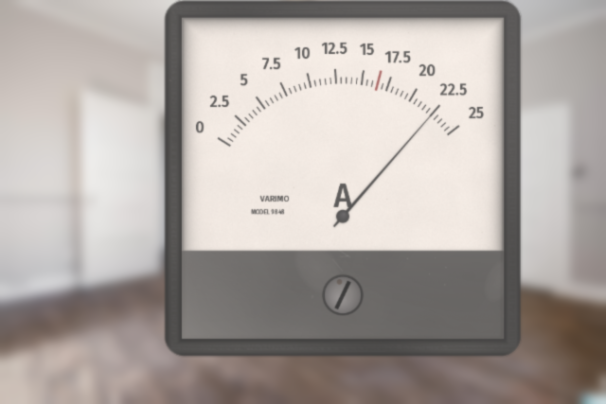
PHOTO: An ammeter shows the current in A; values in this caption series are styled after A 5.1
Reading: A 22.5
